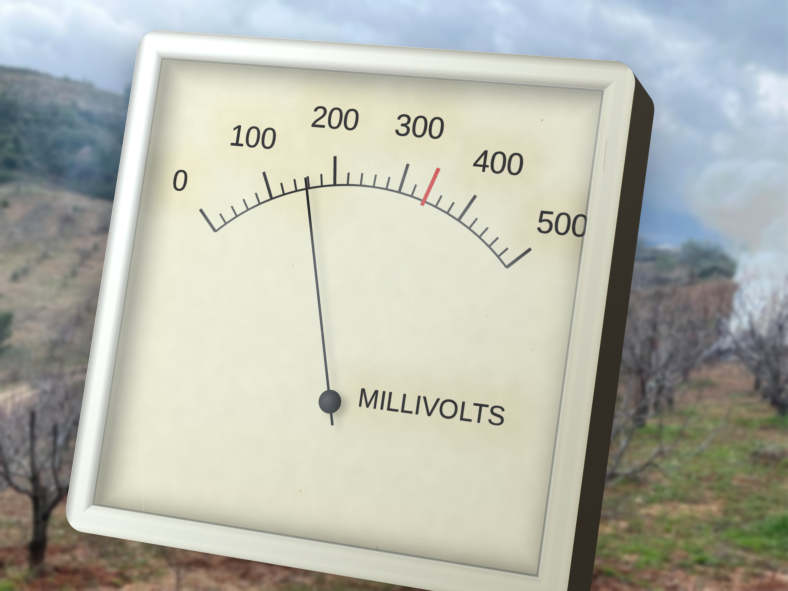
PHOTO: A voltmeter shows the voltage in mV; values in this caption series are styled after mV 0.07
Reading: mV 160
